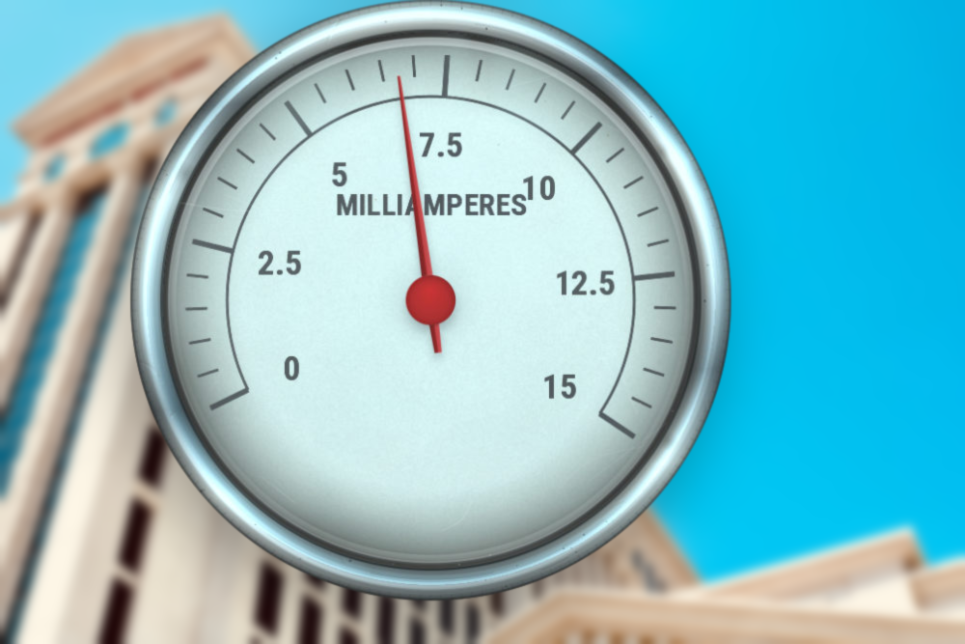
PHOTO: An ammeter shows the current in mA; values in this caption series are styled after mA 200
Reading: mA 6.75
